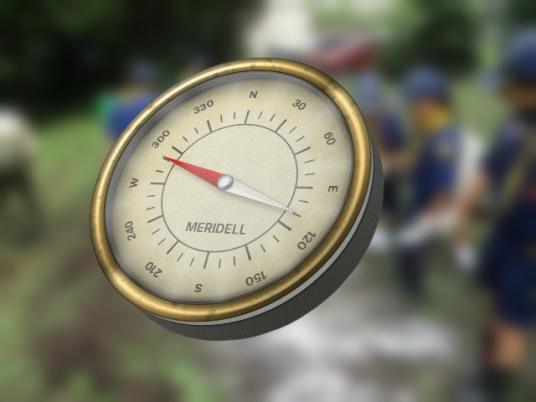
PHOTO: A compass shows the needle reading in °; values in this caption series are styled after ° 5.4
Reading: ° 290
